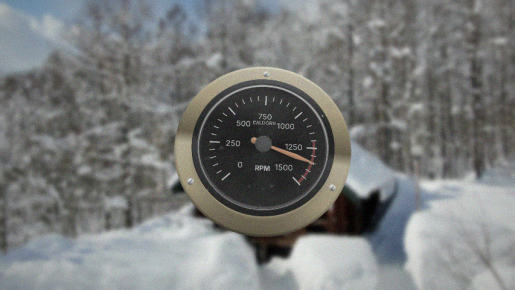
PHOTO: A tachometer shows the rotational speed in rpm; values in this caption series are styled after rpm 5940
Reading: rpm 1350
